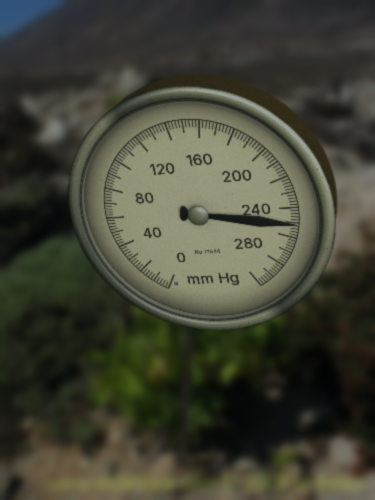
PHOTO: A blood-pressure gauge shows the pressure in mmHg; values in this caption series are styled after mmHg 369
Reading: mmHg 250
